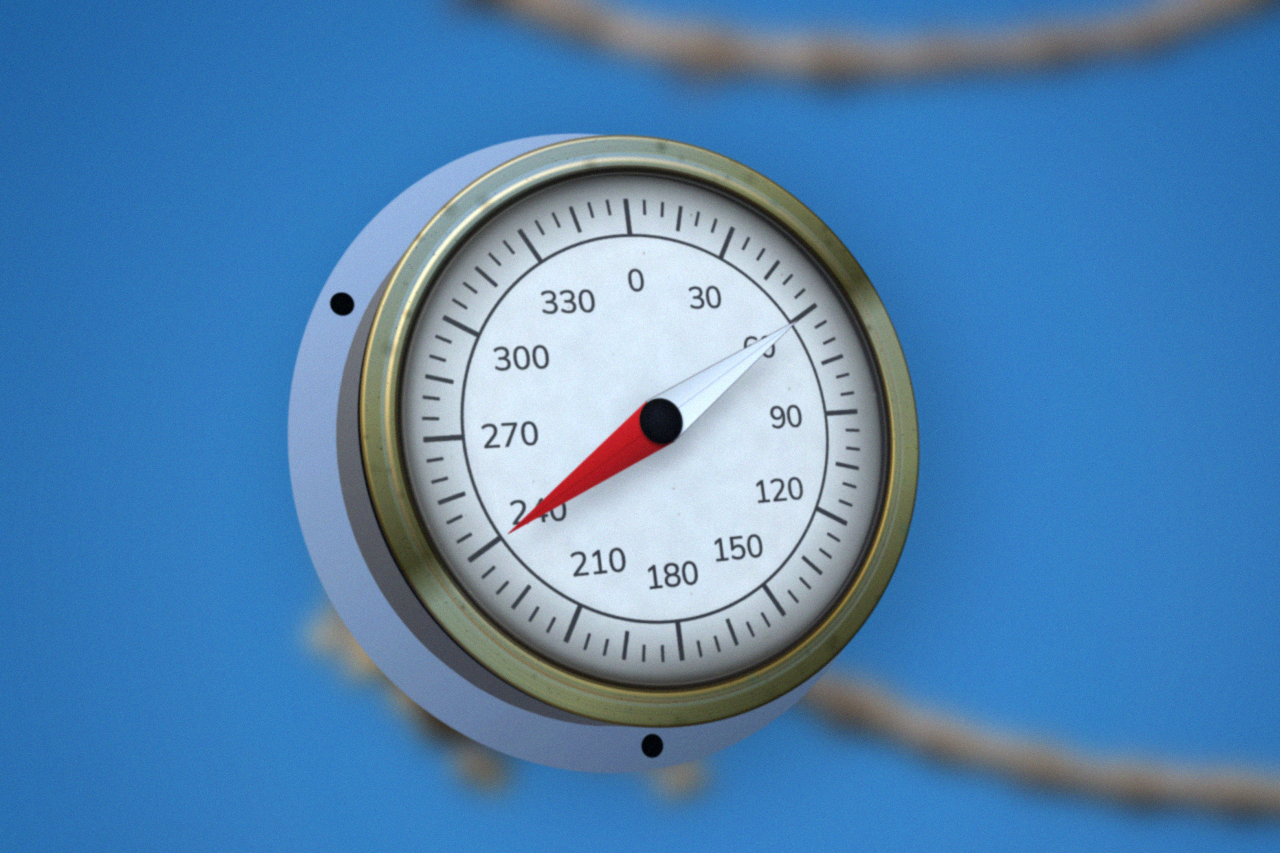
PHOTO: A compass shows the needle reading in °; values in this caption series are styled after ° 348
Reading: ° 240
